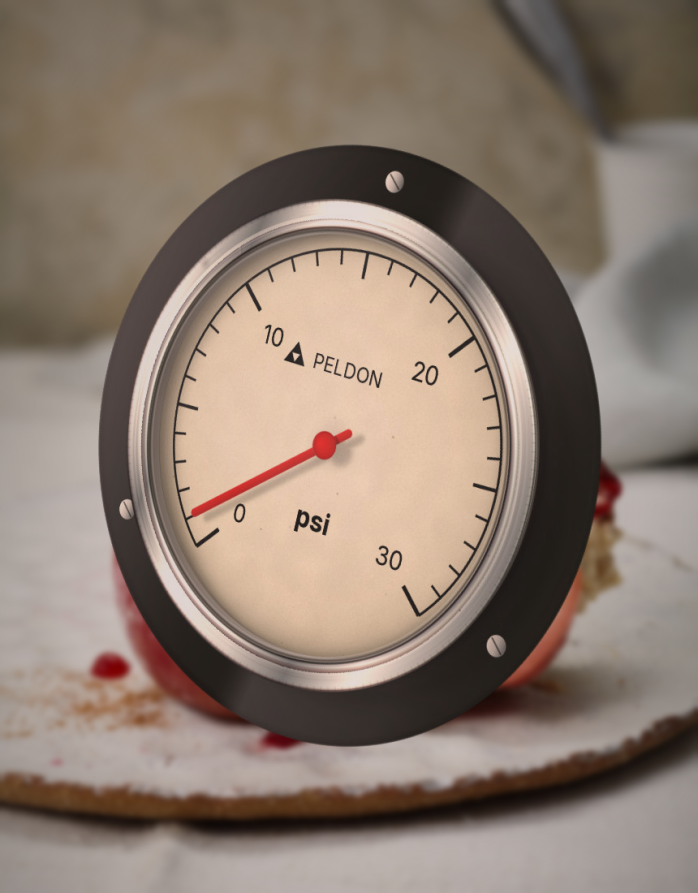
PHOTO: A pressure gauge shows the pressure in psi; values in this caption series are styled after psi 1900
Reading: psi 1
